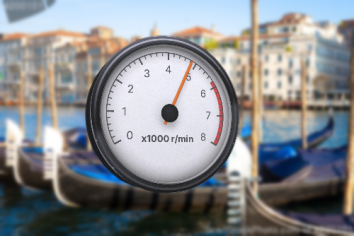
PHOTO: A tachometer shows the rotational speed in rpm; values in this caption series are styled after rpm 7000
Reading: rpm 4800
